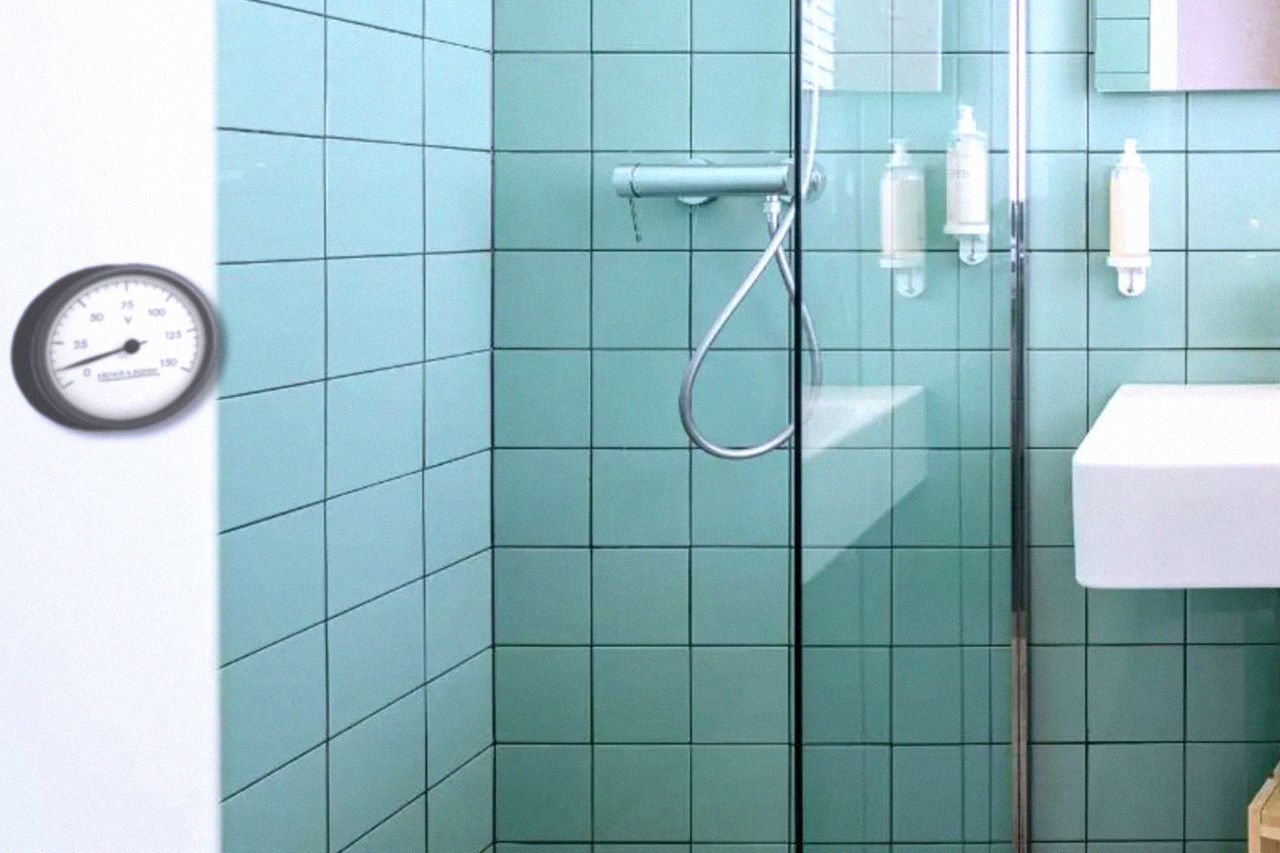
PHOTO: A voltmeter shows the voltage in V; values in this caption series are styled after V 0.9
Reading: V 10
